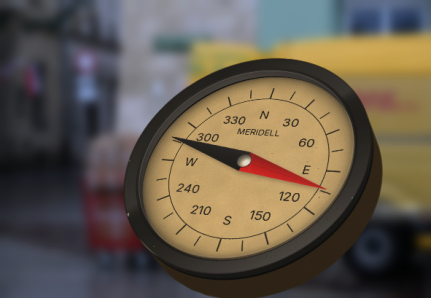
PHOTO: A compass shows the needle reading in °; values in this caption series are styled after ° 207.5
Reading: ° 105
